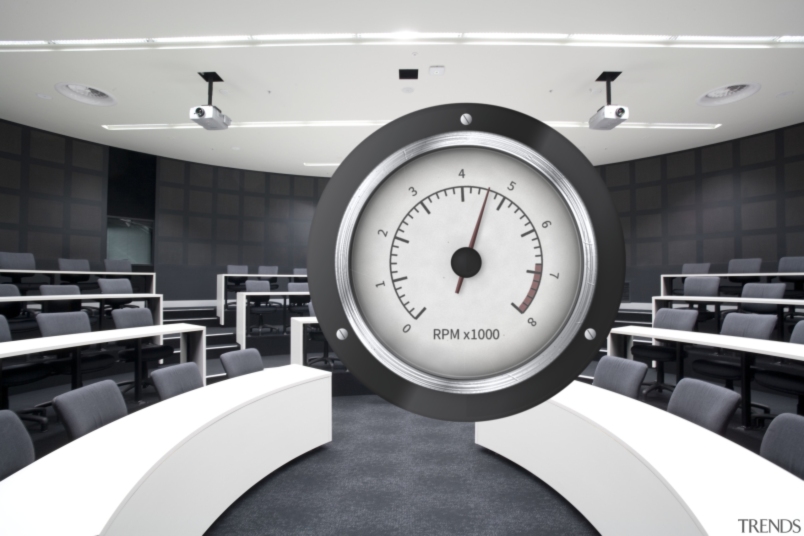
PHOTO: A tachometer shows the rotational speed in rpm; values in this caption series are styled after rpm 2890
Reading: rpm 4600
